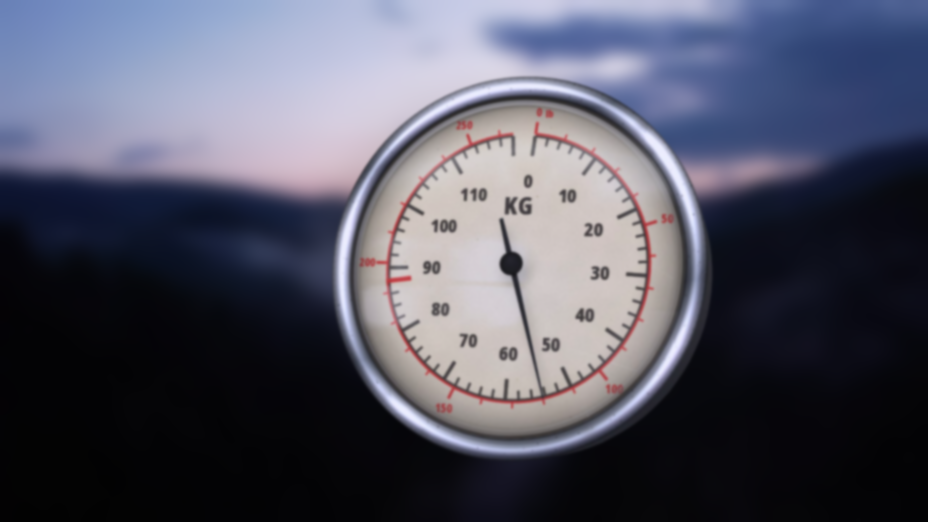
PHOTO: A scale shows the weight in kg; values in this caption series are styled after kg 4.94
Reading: kg 54
